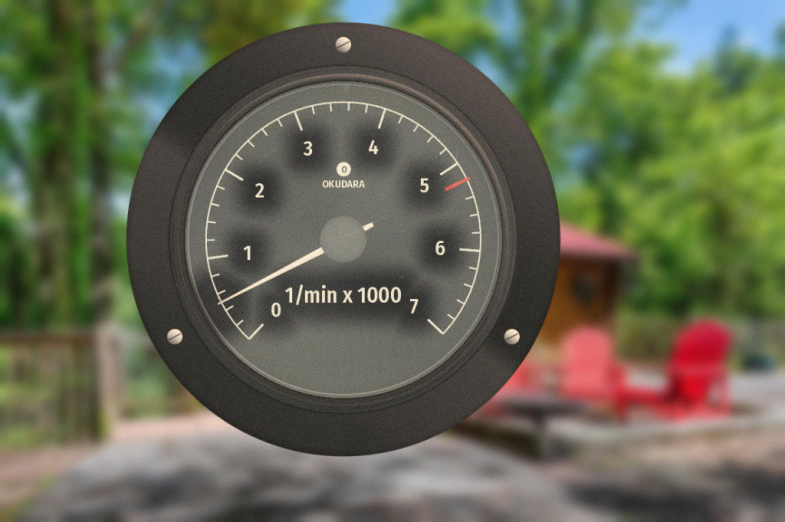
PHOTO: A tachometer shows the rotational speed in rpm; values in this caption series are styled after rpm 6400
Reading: rpm 500
